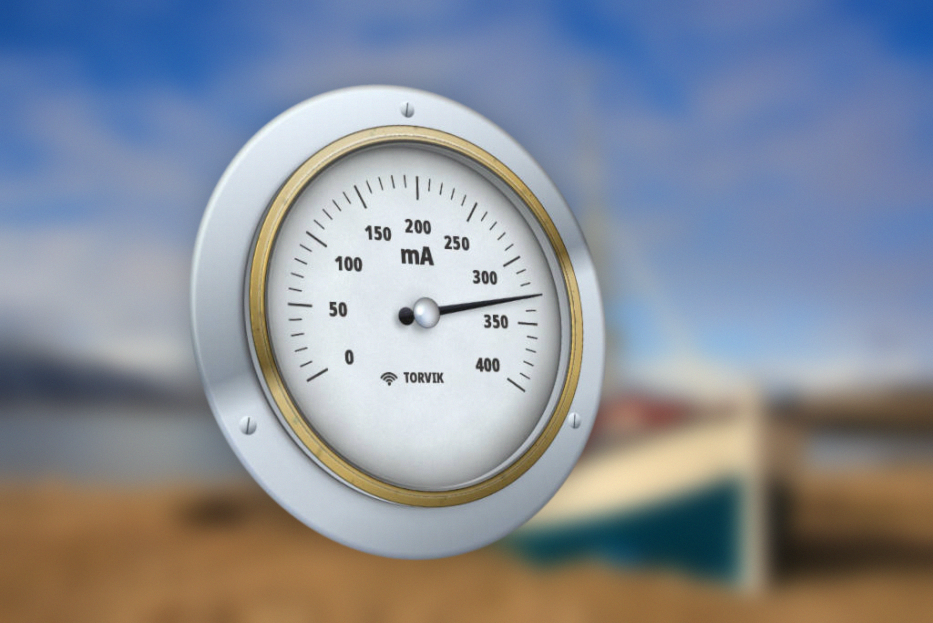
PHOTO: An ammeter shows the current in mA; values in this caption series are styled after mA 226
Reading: mA 330
